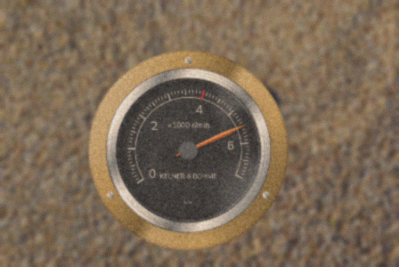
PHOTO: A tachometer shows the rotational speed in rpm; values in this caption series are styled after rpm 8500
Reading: rpm 5500
